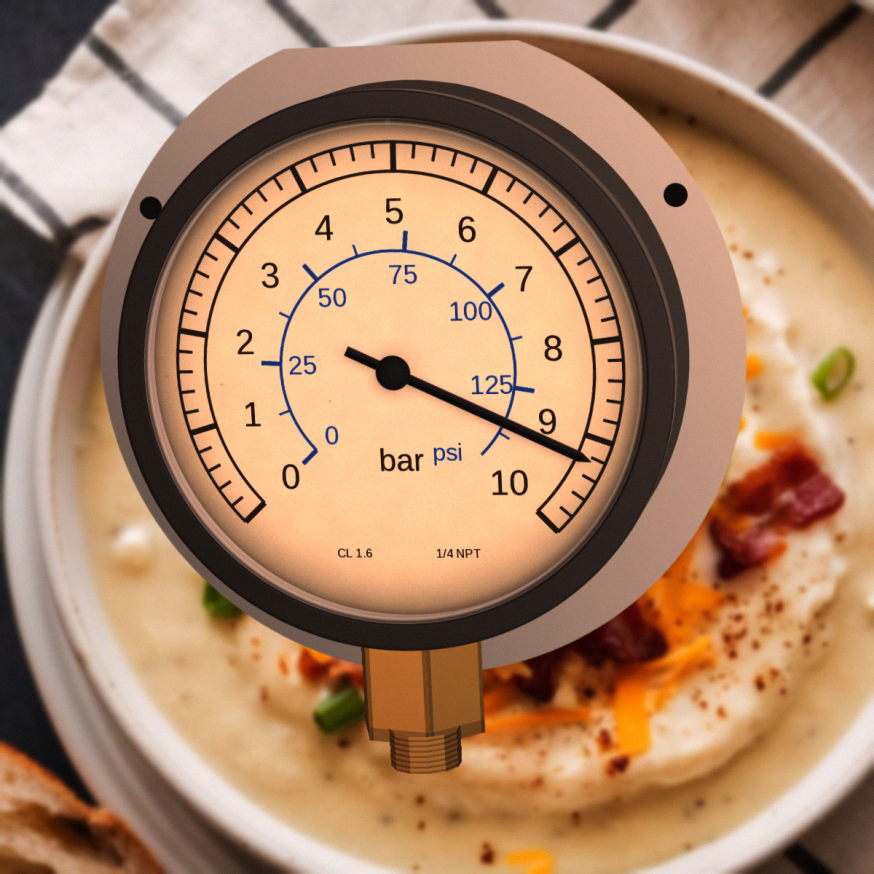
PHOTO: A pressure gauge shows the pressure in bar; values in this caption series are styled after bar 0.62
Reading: bar 9.2
